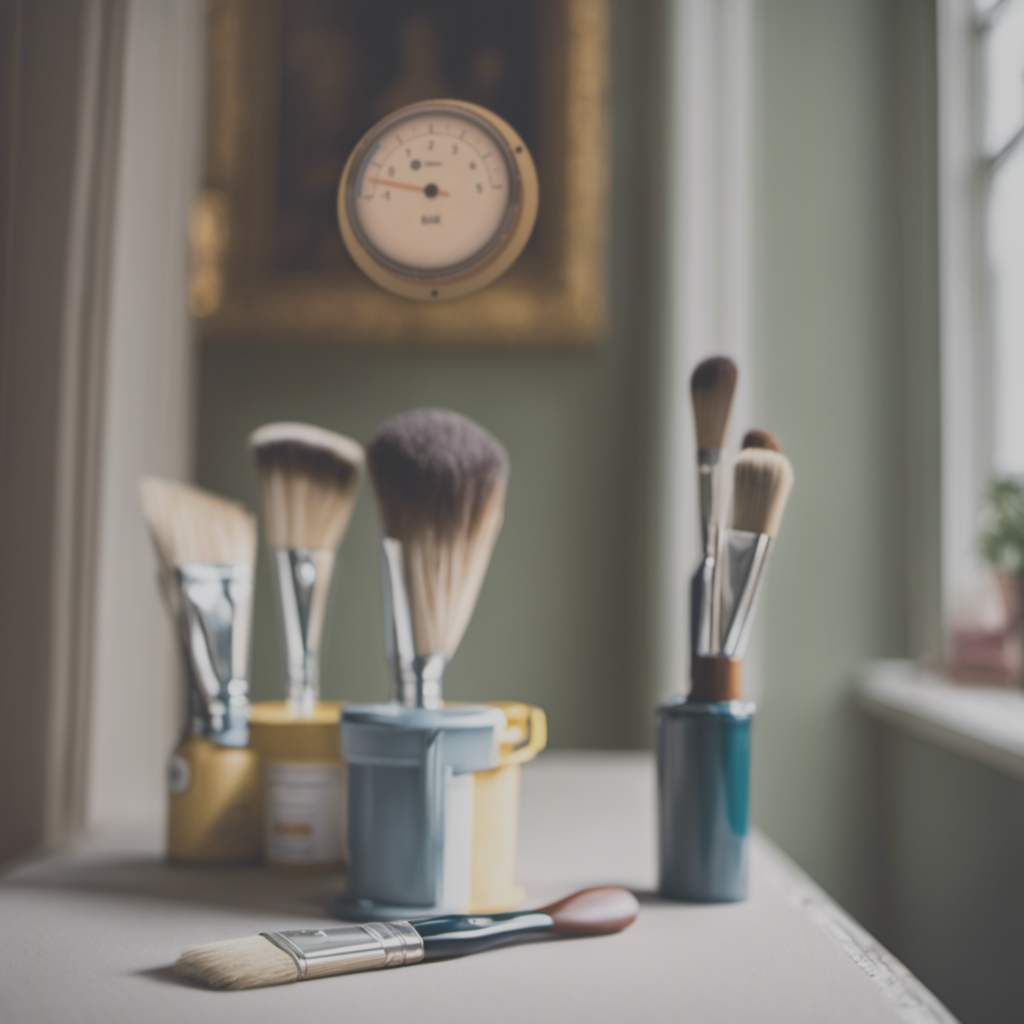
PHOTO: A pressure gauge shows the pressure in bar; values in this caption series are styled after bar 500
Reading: bar -0.5
